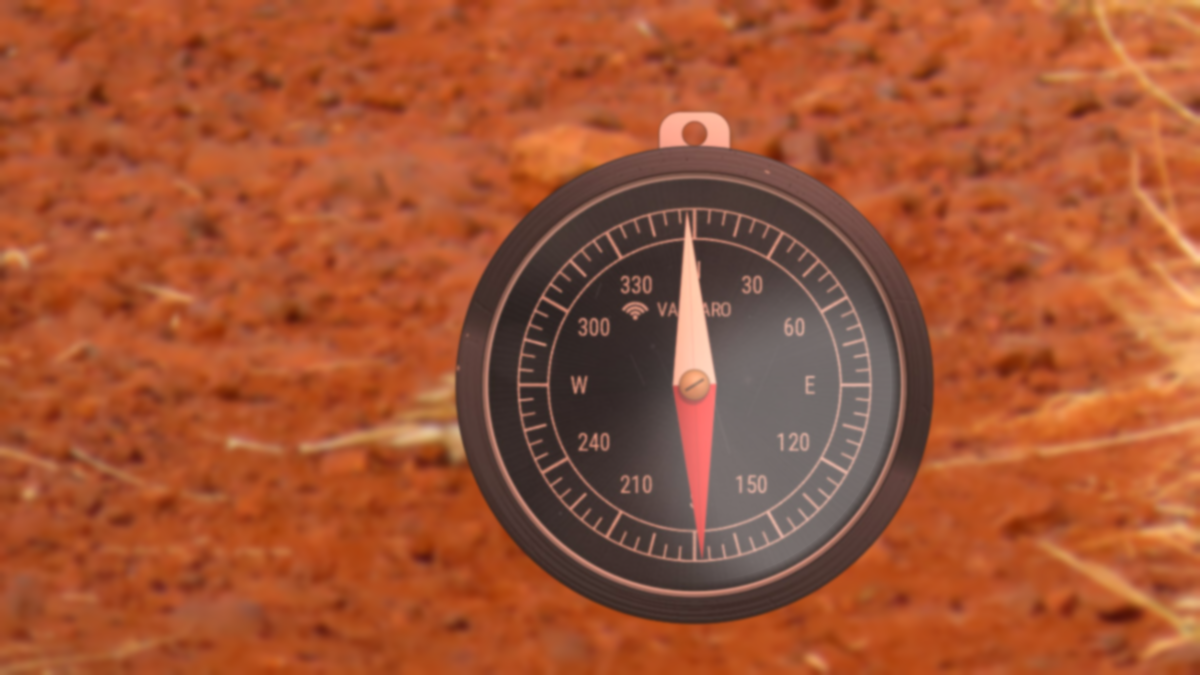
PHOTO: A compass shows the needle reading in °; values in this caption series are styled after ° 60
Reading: ° 177.5
